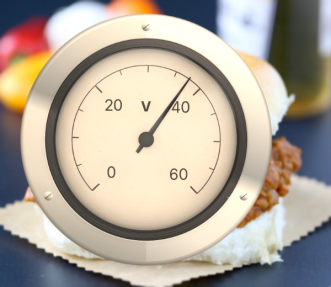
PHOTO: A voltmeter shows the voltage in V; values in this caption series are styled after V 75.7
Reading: V 37.5
